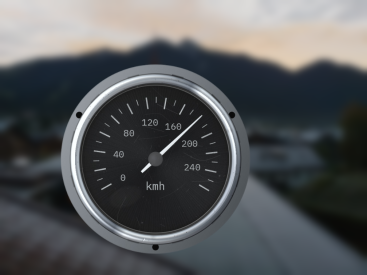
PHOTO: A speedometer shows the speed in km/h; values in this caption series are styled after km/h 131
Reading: km/h 180
